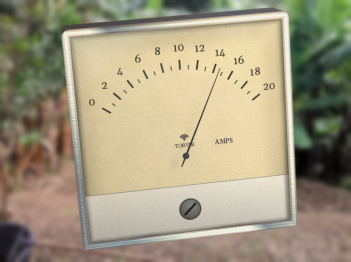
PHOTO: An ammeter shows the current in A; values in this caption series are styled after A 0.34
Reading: A 14.5
